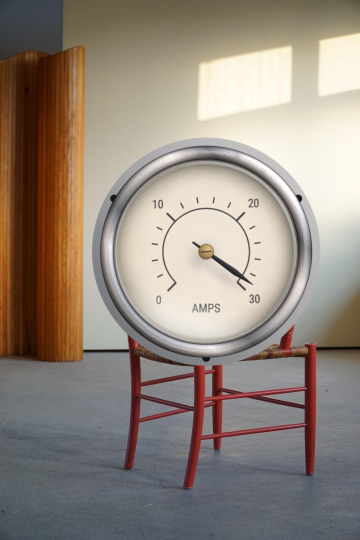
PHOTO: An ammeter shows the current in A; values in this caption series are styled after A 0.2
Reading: A 29
